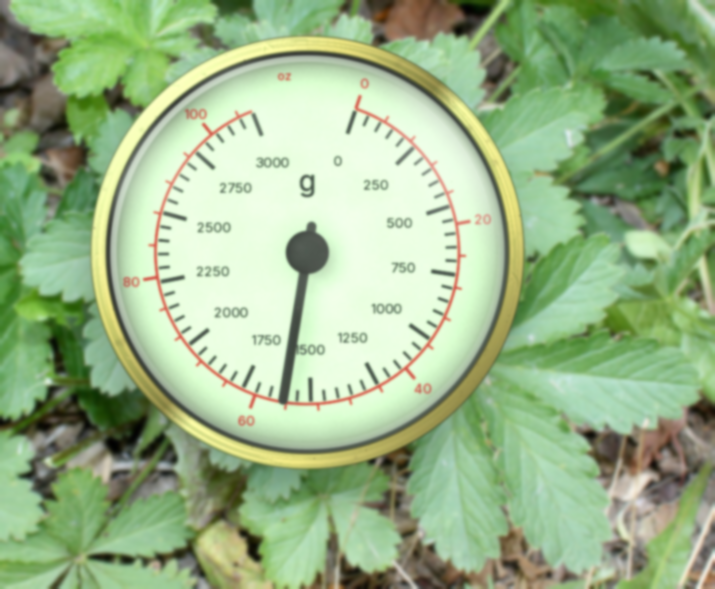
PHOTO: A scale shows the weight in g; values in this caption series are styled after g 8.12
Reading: g 1600
